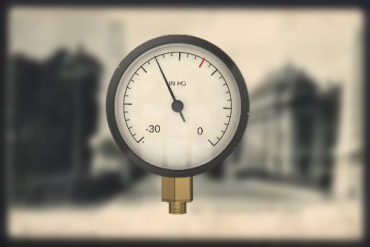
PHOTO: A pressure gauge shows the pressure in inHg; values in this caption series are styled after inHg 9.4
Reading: inHg -18
